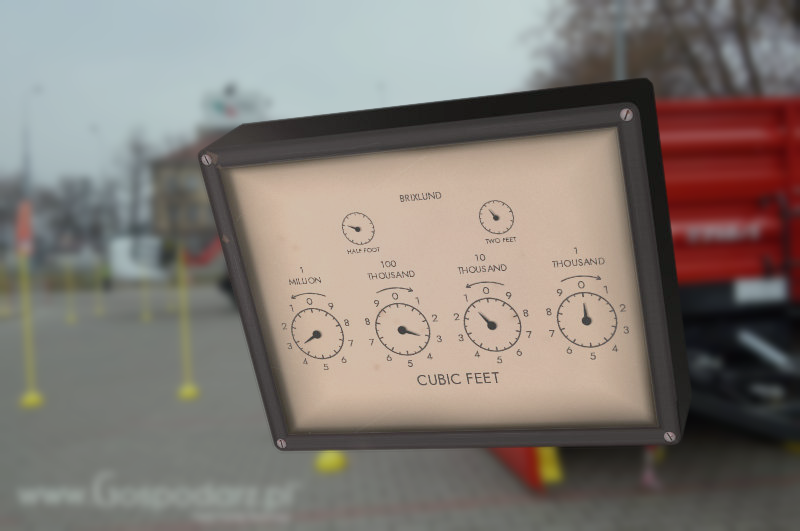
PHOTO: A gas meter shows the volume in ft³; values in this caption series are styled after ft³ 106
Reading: ft³ 331000
